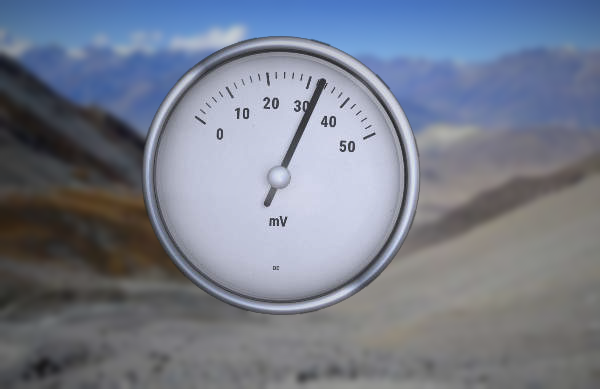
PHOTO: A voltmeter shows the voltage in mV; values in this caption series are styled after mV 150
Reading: mV 33
